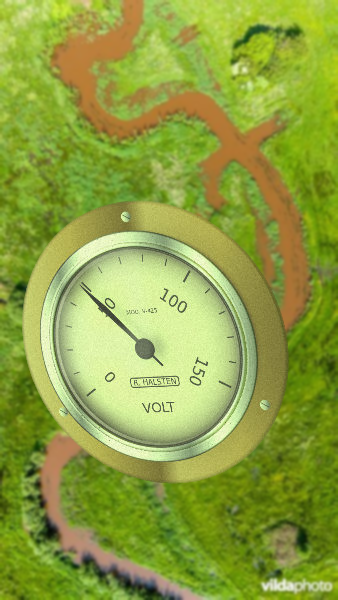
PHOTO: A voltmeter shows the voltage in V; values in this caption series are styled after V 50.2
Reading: V 50
